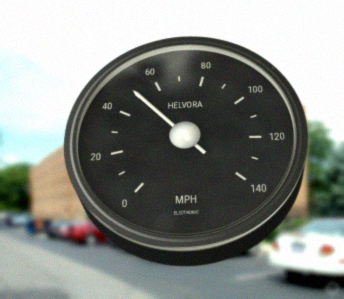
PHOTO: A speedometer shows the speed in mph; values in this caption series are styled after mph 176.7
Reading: mph 50
